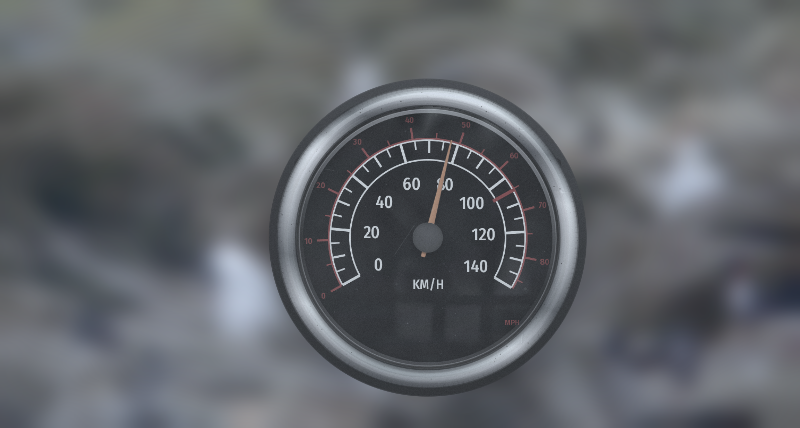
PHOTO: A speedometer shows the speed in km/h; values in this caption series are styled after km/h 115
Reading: km/h 77.5
